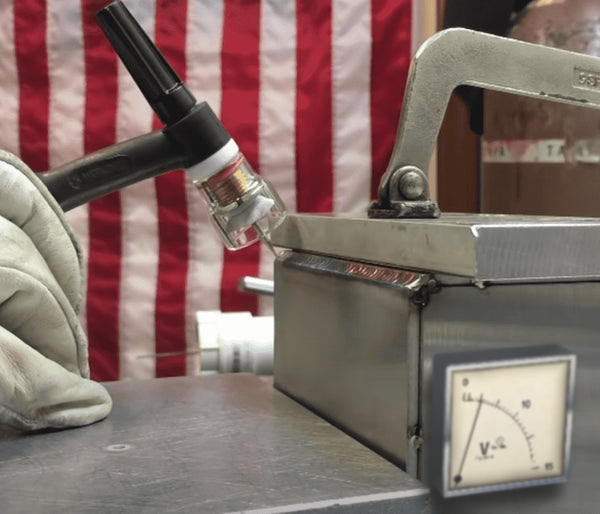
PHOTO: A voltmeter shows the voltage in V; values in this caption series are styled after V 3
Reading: V 5
